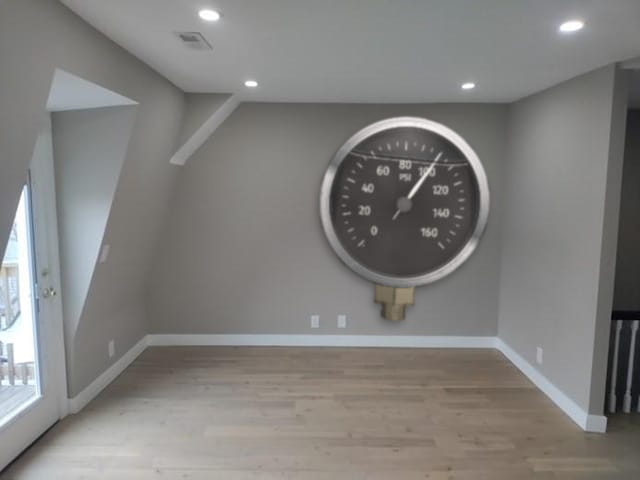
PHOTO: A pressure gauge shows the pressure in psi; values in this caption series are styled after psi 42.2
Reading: psi 100
